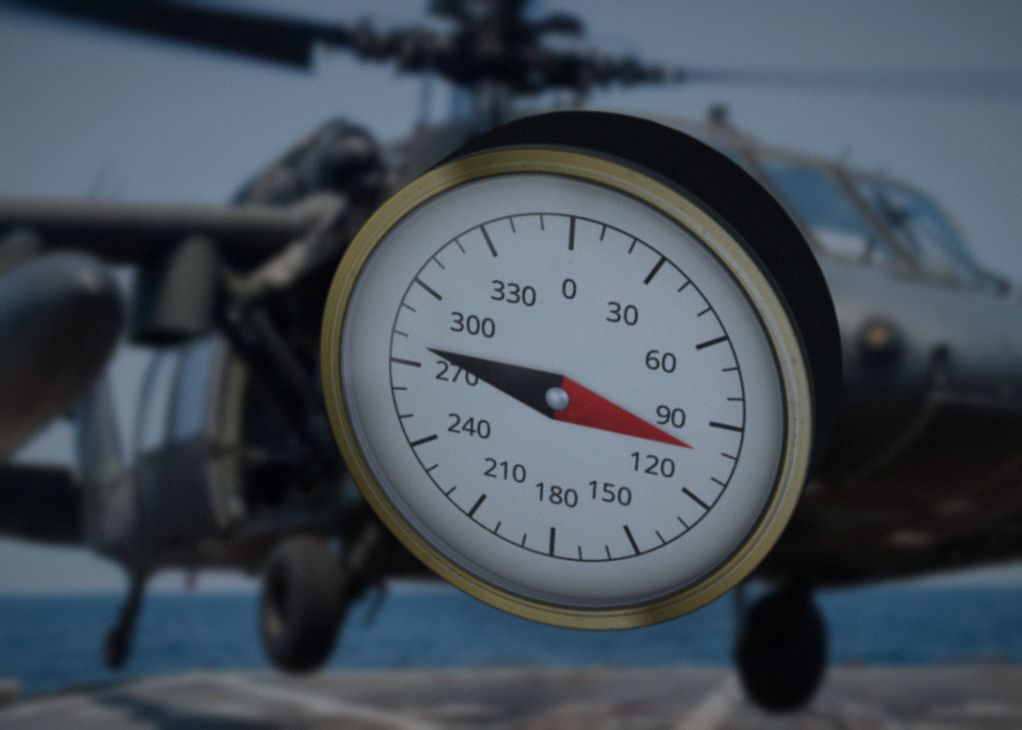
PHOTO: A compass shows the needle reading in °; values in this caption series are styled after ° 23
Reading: ° 100
